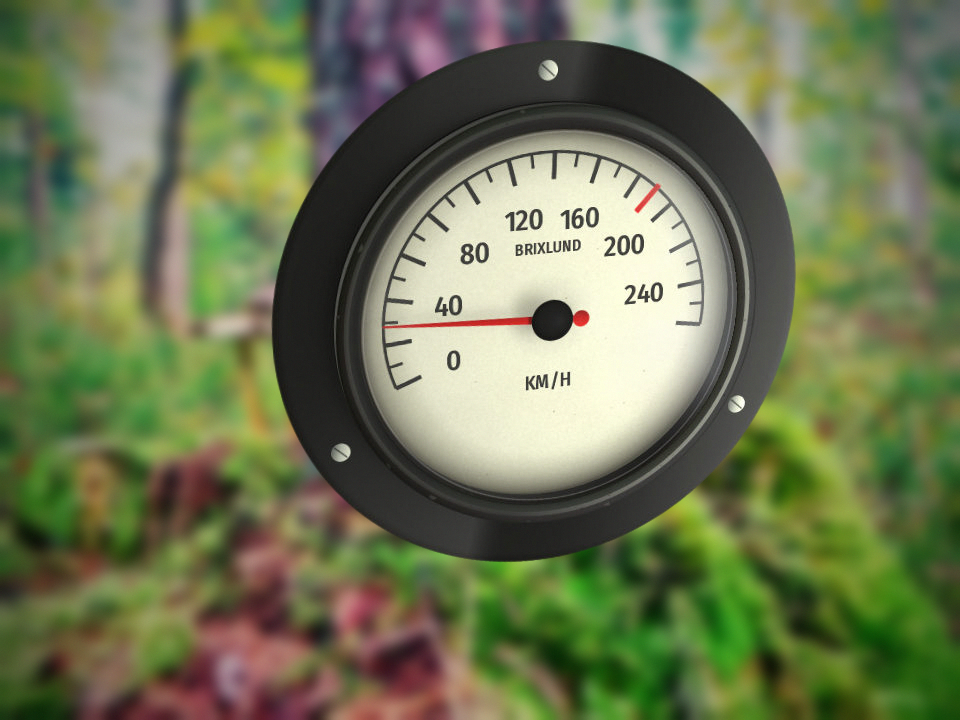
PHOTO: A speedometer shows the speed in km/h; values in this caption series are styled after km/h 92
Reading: km/h 30
